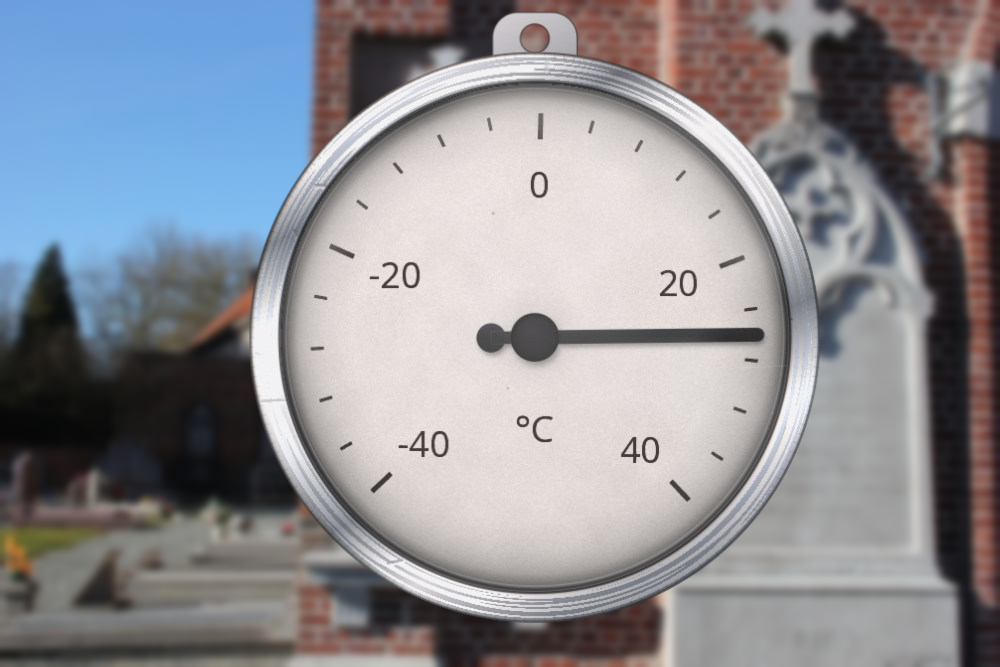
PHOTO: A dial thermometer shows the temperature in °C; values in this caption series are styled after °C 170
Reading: °C 26
